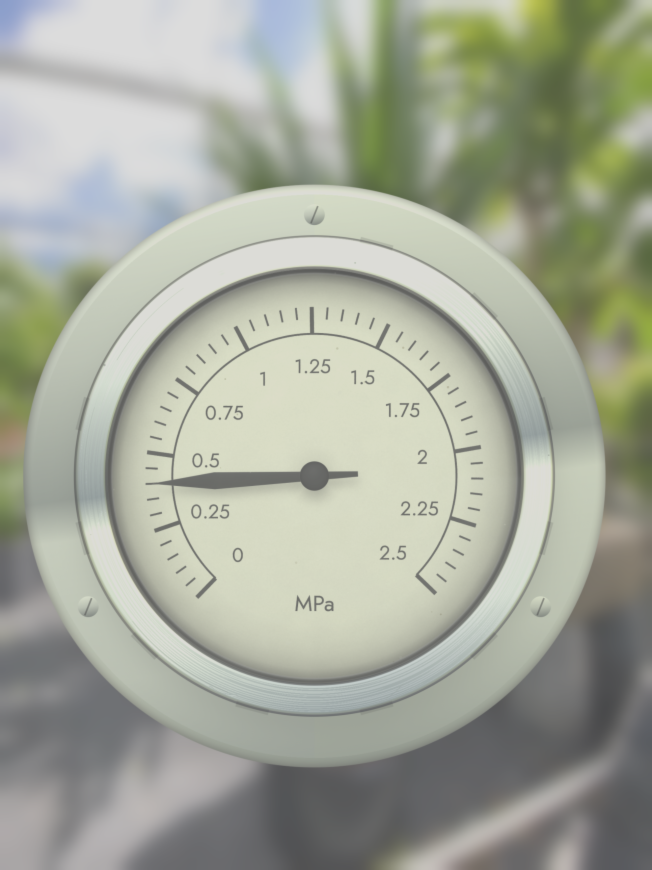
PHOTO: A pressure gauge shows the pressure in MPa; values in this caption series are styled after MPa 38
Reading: MPa 0.4
